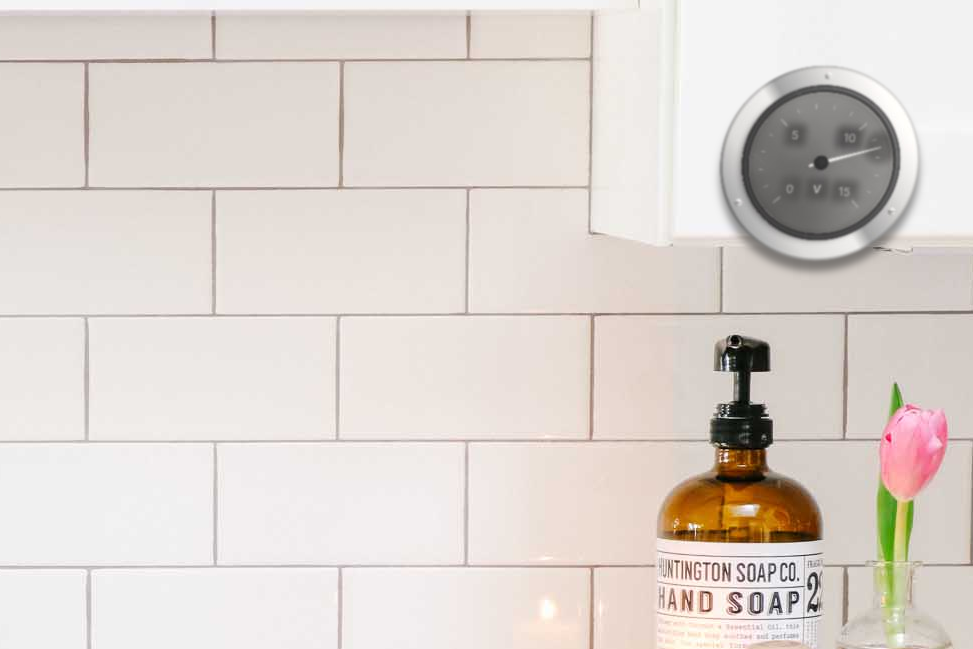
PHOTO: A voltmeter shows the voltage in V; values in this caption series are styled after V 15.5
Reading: V 11.5
